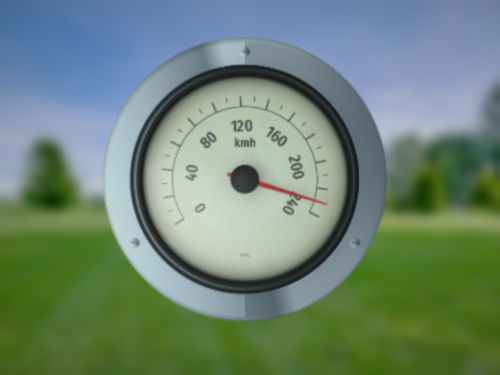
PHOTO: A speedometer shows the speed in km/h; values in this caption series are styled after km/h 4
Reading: km/h 230
